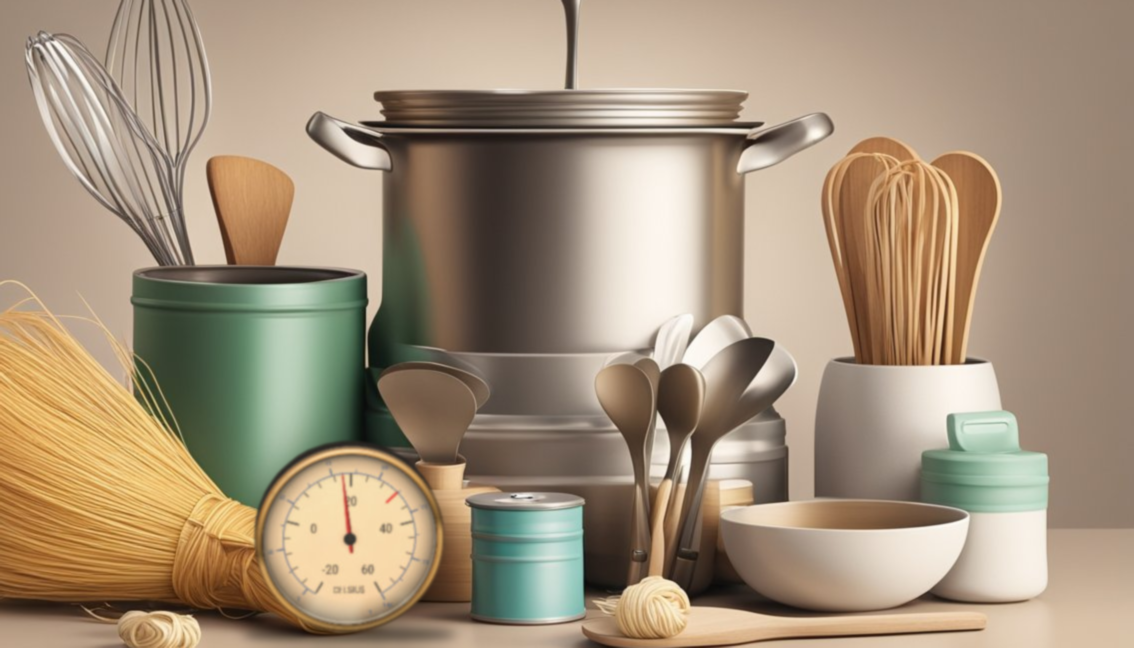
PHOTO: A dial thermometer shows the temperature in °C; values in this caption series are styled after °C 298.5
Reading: °C 18
